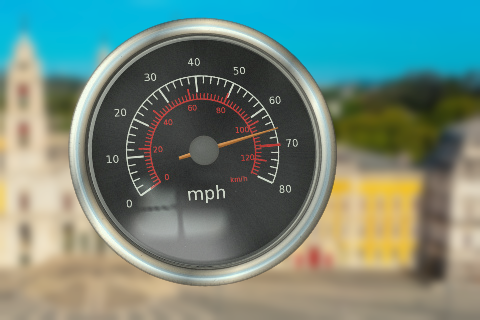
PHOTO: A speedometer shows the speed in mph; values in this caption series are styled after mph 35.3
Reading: mph 66
